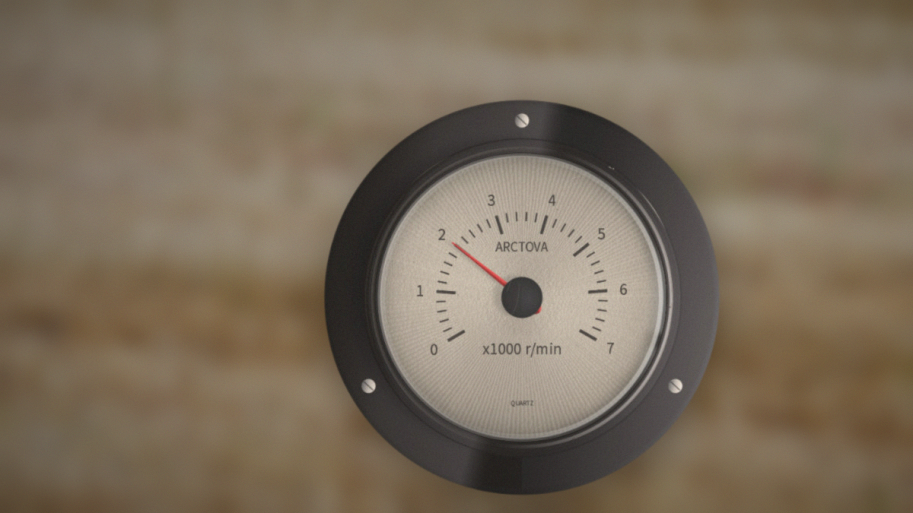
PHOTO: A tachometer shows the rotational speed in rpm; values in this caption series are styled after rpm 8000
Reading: rpm 2000
